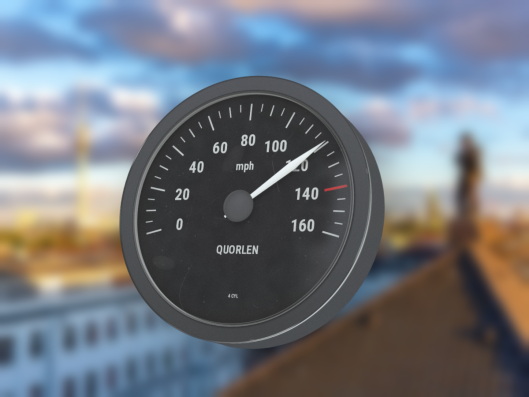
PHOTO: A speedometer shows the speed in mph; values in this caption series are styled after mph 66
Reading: mph 120
